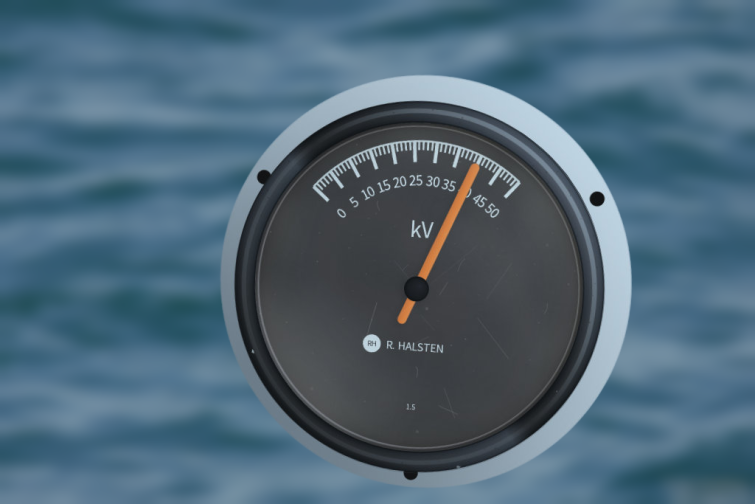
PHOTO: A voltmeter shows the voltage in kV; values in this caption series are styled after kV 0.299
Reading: kV 40
